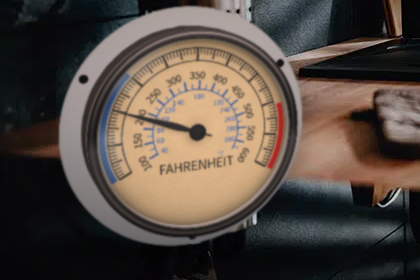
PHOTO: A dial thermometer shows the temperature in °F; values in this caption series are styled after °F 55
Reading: °F 200
